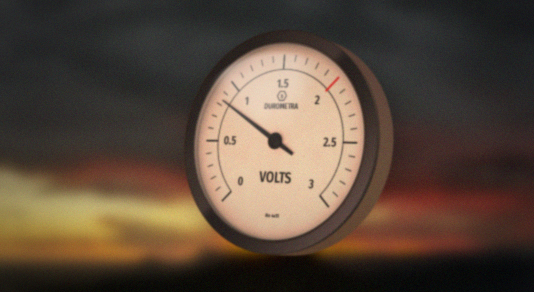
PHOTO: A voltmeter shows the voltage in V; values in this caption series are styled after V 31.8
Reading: V 0.85
